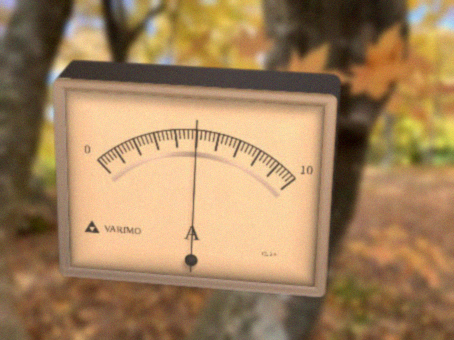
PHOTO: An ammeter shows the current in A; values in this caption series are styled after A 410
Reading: A 5
